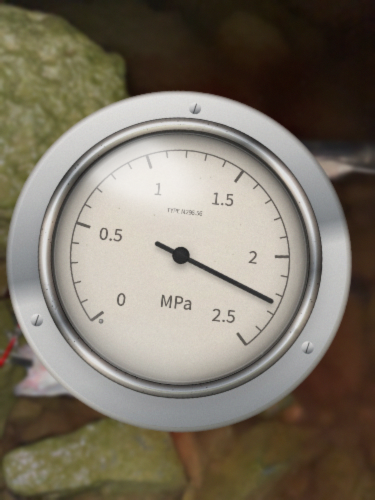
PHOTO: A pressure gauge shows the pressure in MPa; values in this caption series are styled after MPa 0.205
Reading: MPa 2.25
